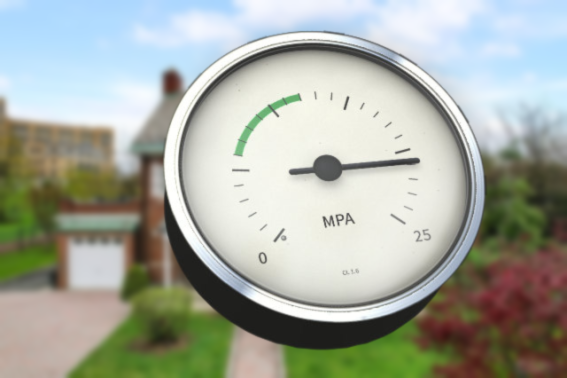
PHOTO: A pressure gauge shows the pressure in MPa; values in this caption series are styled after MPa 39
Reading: MPa 21
